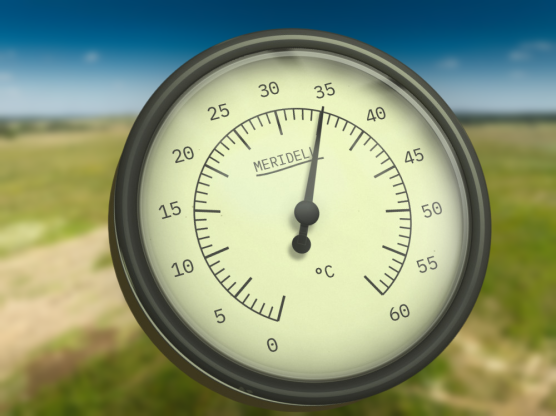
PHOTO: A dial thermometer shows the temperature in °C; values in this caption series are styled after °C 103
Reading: °C 35
